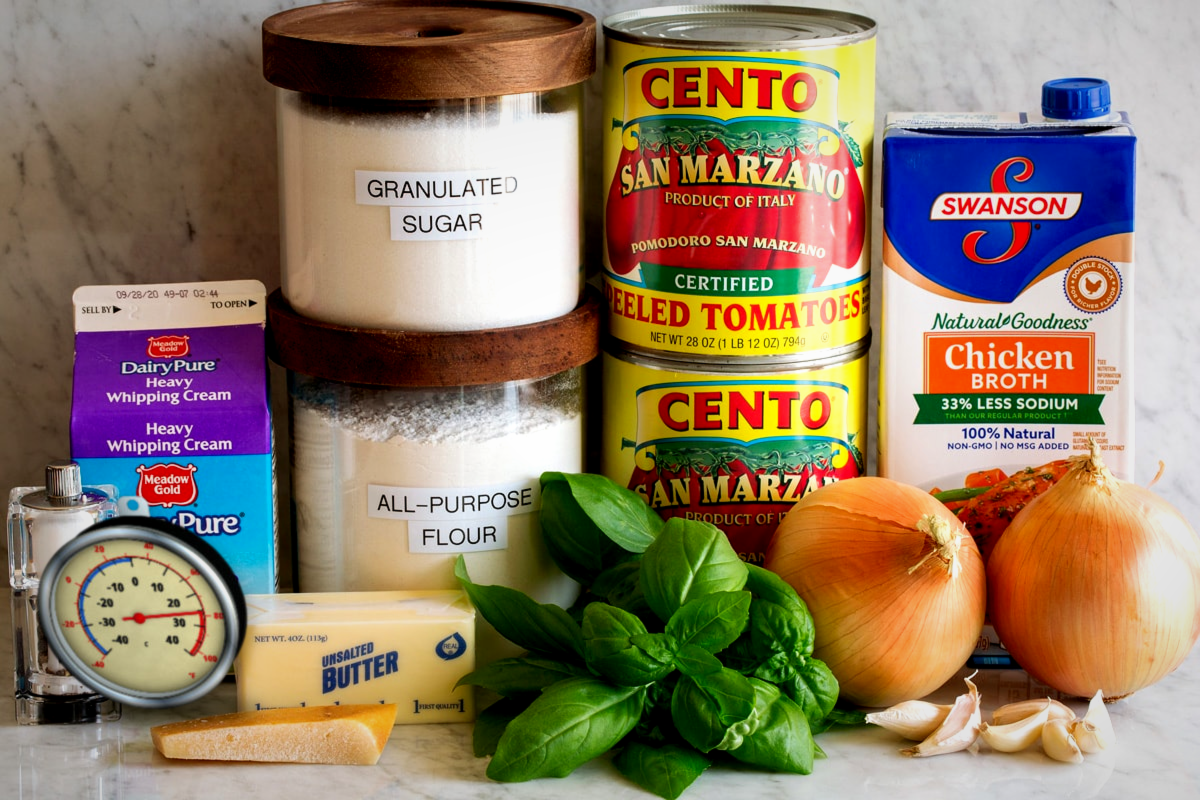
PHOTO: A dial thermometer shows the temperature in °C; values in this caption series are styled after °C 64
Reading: °C 25
